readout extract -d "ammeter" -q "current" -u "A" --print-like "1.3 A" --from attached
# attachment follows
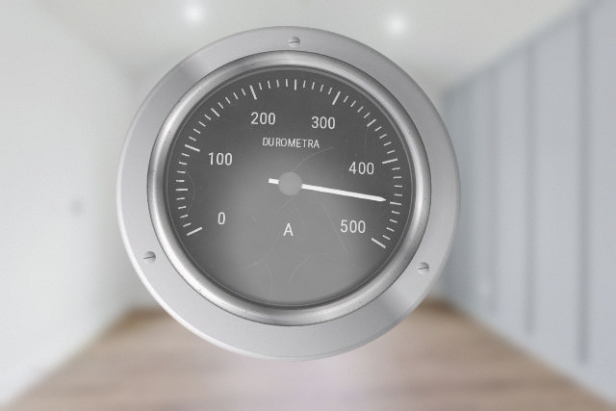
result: 450 A
